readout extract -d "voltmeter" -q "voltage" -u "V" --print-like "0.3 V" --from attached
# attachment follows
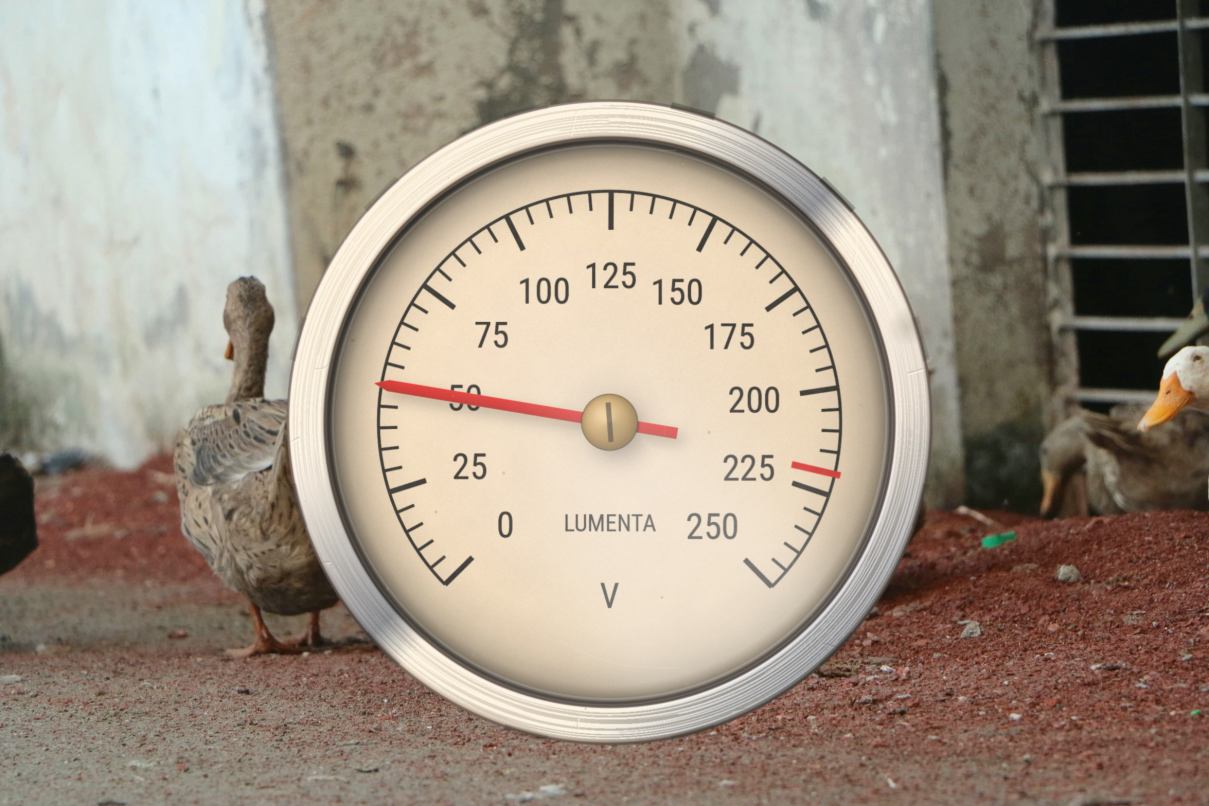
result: 50 V
